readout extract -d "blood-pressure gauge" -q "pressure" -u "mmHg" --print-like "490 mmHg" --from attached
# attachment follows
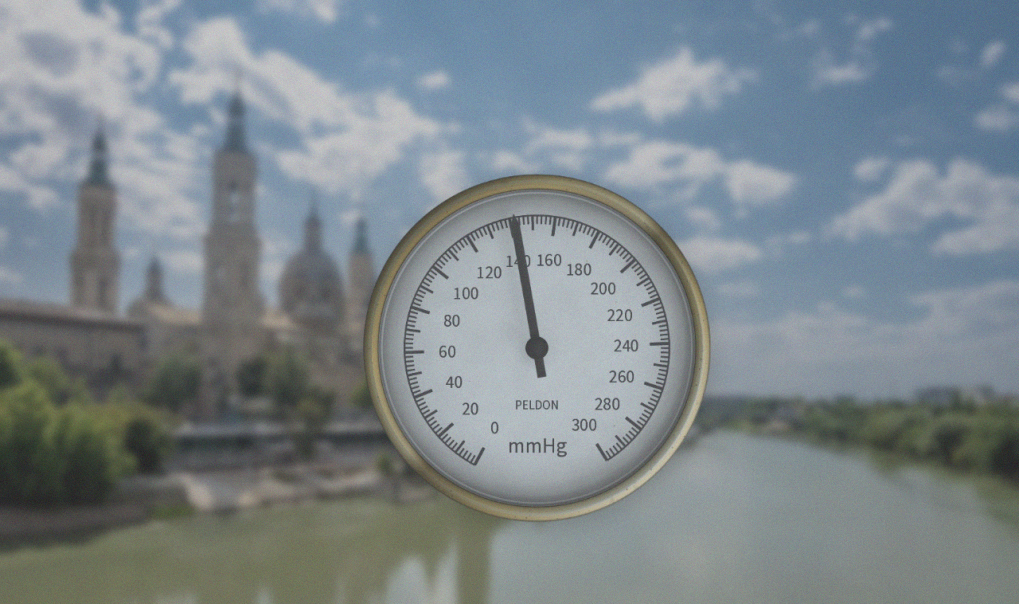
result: 142 mmHg
